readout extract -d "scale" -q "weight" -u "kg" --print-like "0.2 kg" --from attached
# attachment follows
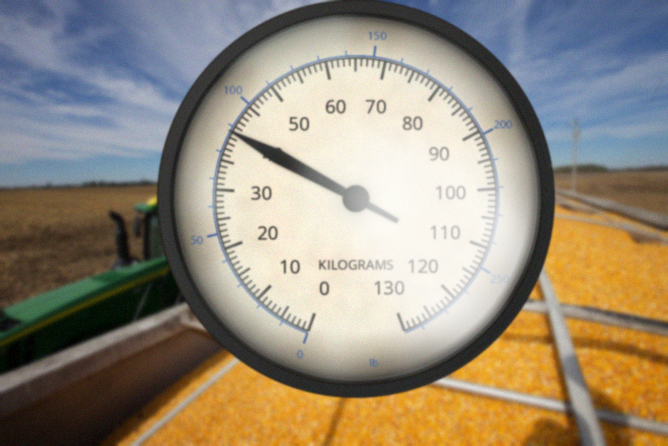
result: 40 kg
